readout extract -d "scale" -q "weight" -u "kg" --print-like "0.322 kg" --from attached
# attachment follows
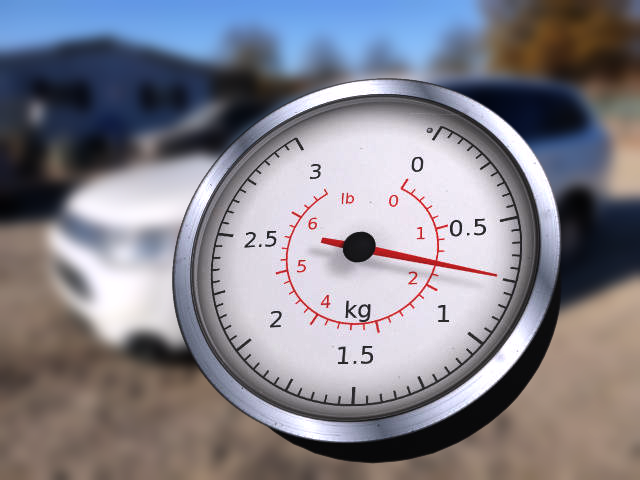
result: 0.75 kg
